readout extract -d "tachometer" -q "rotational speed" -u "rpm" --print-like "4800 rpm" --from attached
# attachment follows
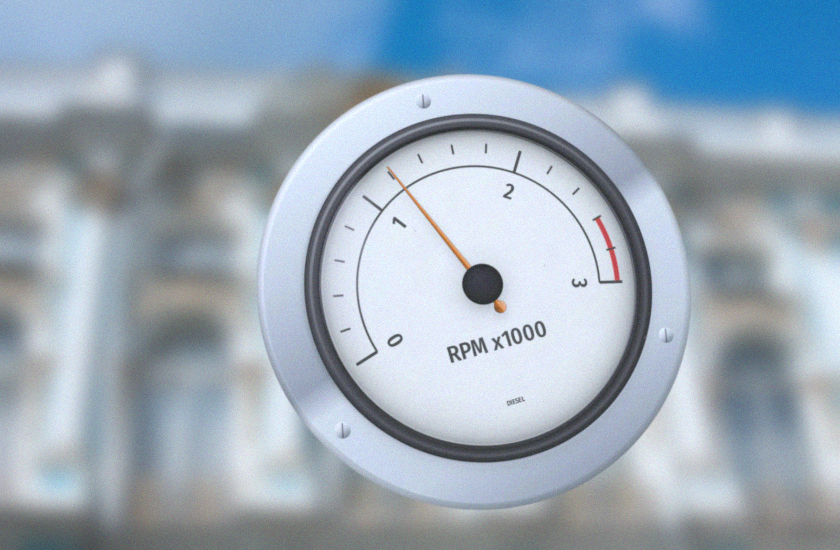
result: 1200 rpm
